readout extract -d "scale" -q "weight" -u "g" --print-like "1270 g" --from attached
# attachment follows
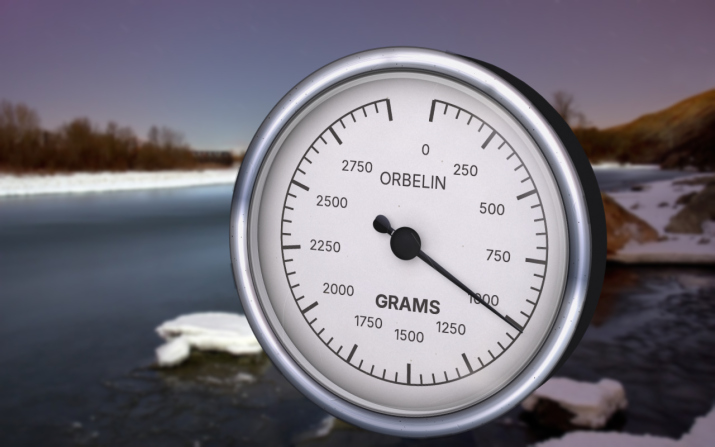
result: 1000 g
